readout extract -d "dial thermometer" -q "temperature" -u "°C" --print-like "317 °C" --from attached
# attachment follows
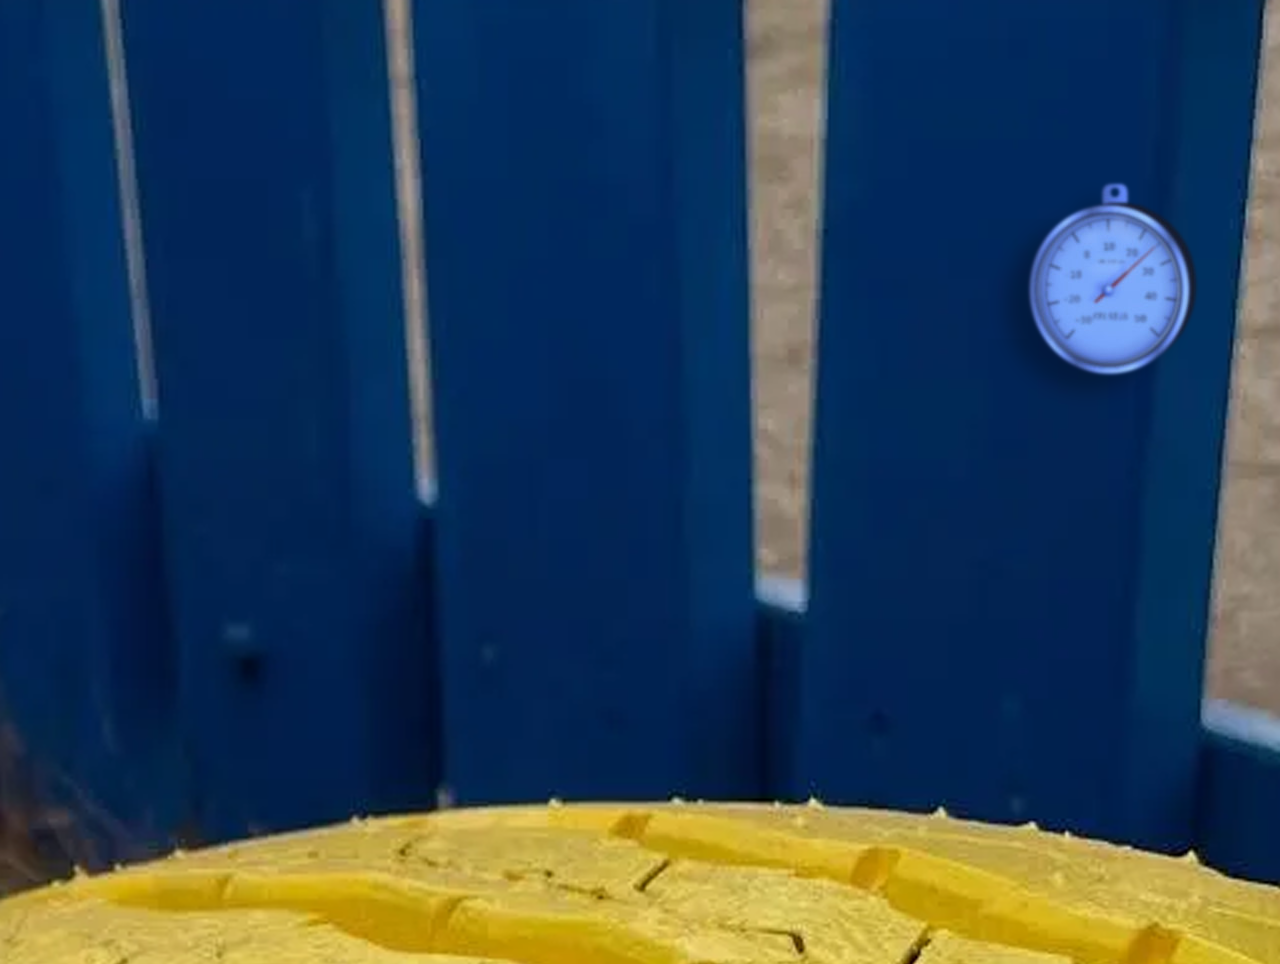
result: 25 °C
